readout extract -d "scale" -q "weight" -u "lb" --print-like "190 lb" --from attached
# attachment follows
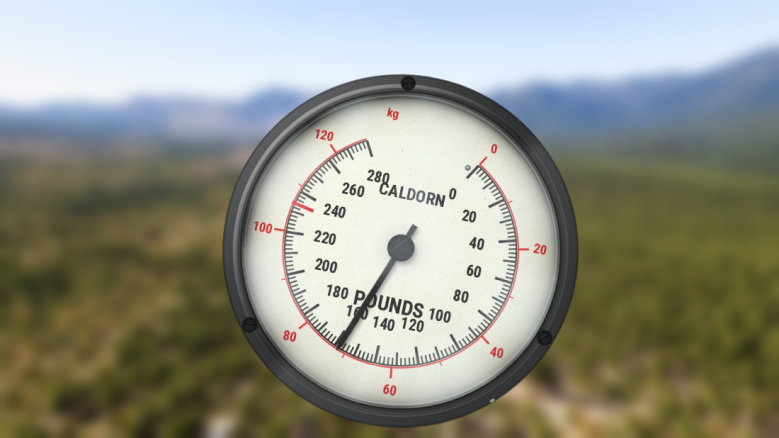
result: 158 lb
